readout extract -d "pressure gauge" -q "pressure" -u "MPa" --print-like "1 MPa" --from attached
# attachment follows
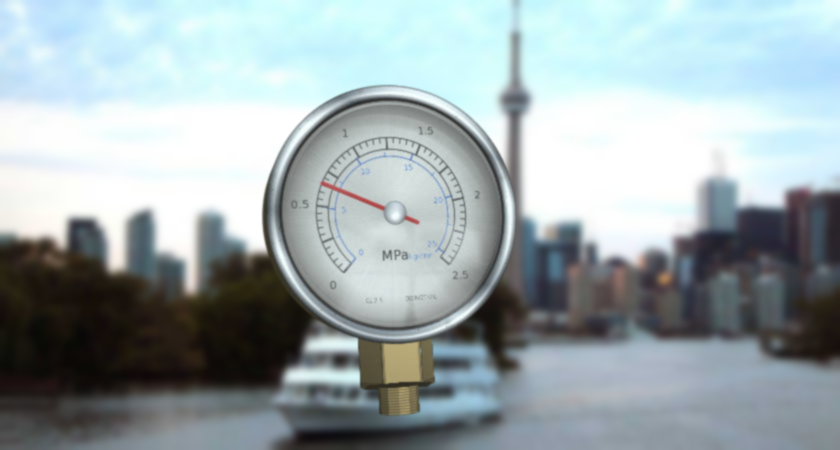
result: 0.65 MPa
